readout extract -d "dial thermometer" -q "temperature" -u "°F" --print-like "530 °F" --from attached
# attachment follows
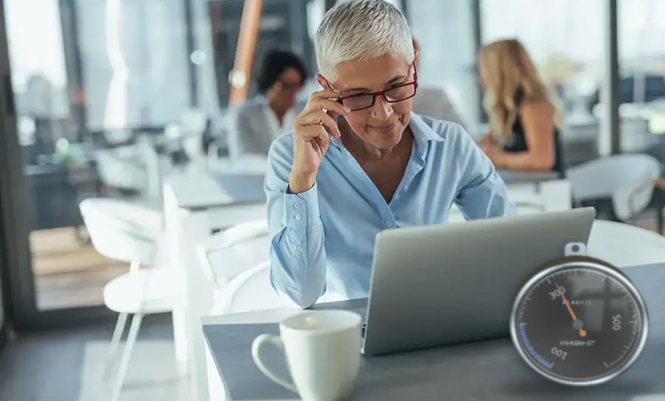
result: 310 °F
